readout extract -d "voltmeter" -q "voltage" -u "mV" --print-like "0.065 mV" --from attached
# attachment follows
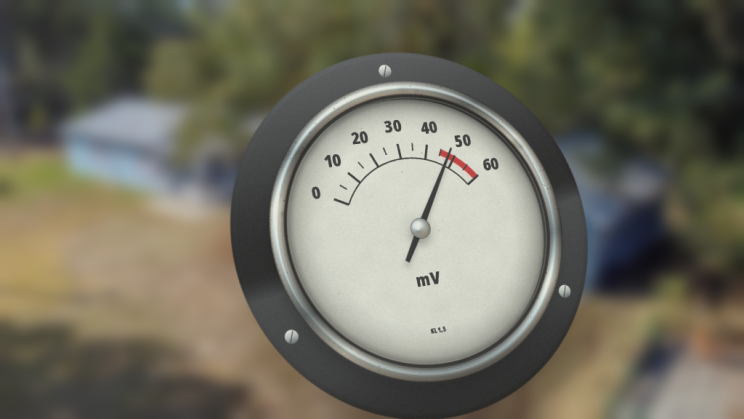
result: 47.5 mV
